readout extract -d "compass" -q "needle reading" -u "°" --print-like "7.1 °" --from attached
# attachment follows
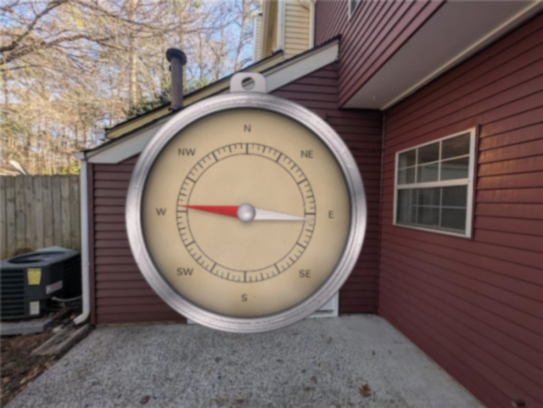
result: 275 °
